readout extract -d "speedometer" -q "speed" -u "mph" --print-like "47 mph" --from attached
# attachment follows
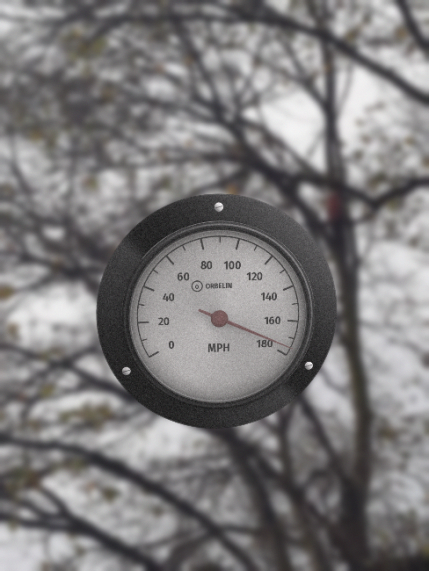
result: 175 mph
